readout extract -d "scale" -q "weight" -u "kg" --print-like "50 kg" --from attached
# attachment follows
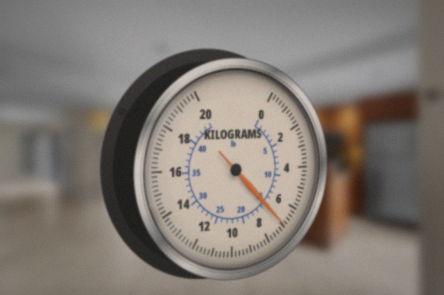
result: 7 kg
